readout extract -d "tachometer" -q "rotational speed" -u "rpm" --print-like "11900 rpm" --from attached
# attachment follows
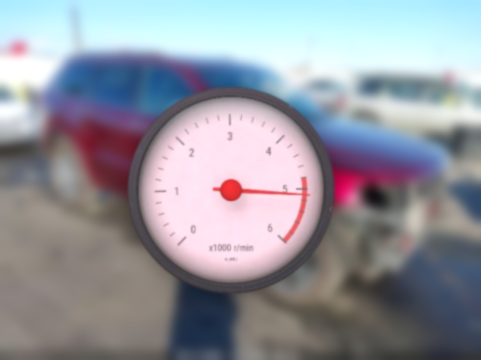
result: 5100 rpm
